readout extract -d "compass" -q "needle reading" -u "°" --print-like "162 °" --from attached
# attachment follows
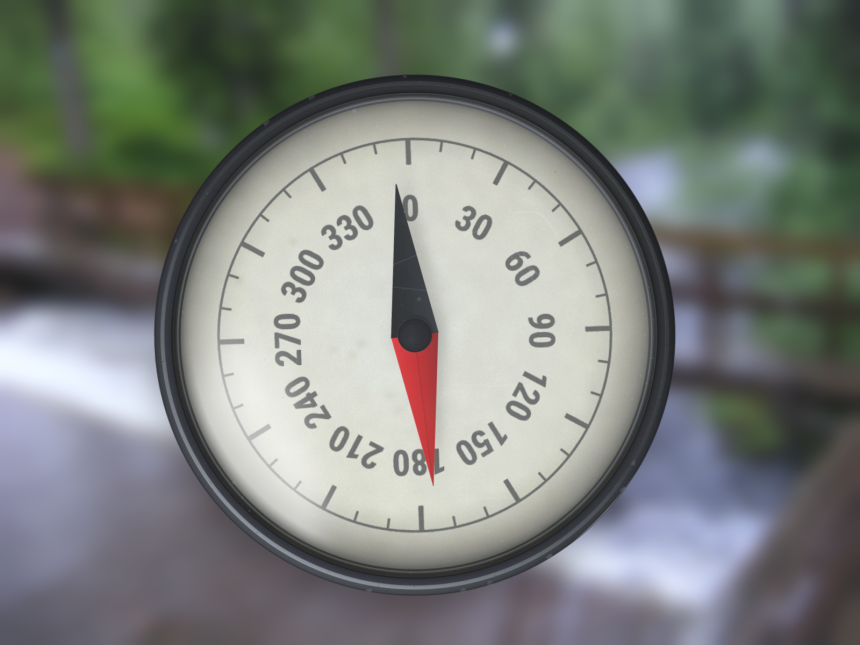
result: 175 °
